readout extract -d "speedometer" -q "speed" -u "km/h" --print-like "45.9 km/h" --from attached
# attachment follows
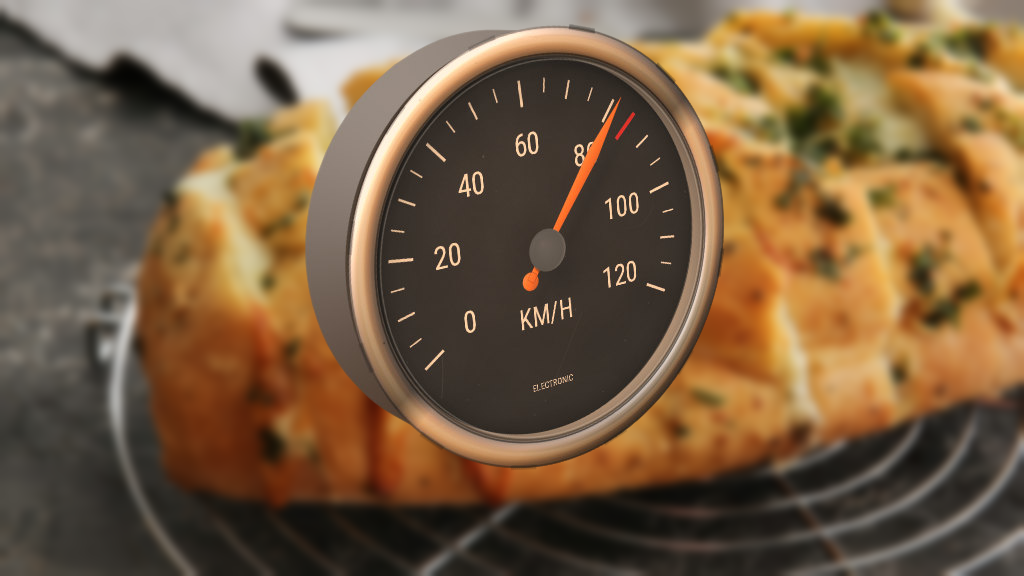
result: 80 km/h
